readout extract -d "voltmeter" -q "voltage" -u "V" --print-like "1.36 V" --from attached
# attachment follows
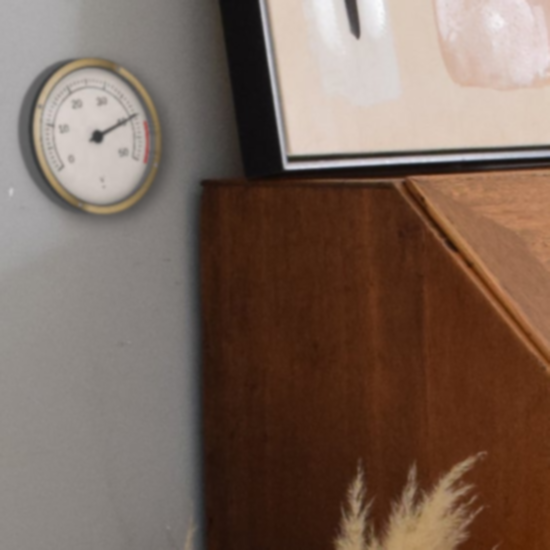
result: 40 V
